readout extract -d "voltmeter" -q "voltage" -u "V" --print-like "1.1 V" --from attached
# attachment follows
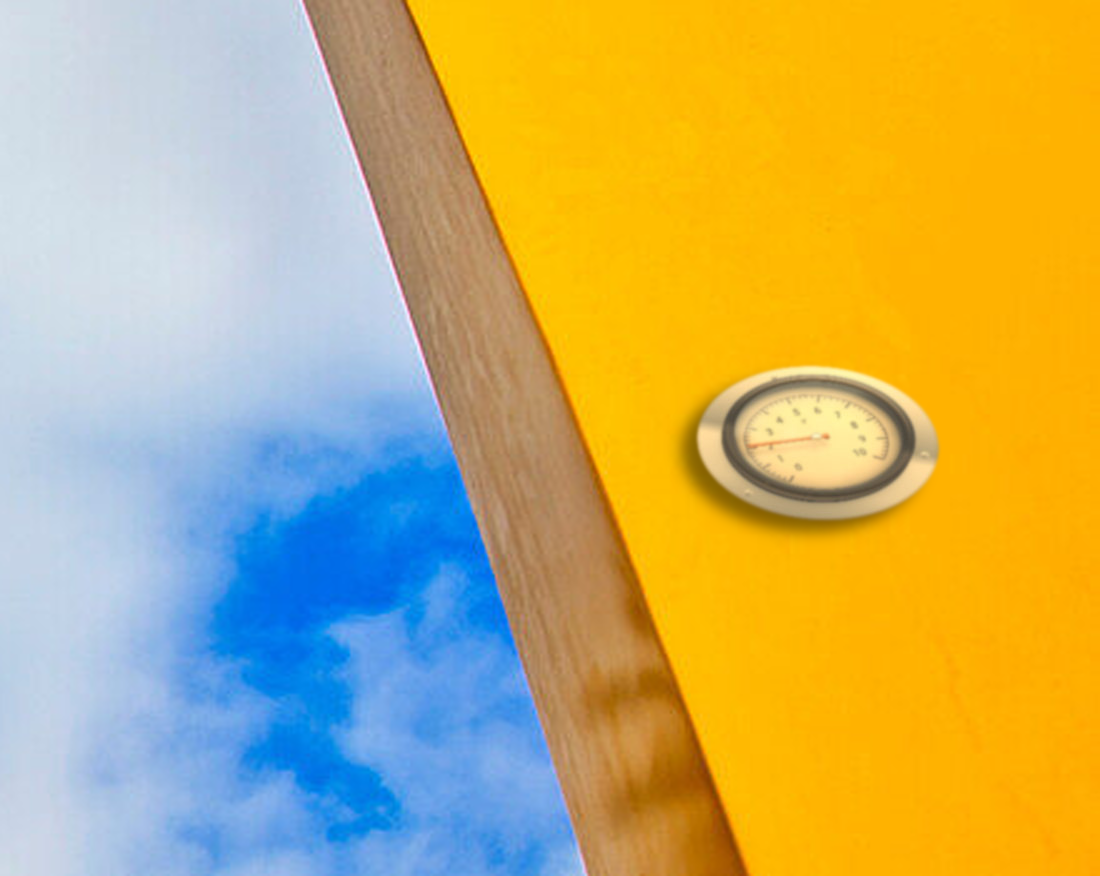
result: 2 V
